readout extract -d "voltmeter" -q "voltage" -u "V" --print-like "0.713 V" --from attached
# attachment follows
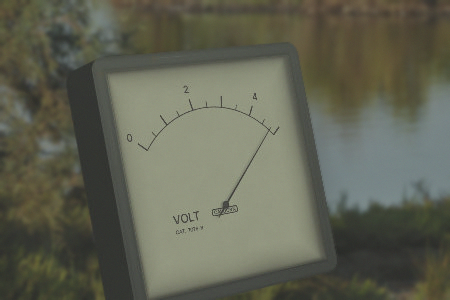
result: 4.75 V
